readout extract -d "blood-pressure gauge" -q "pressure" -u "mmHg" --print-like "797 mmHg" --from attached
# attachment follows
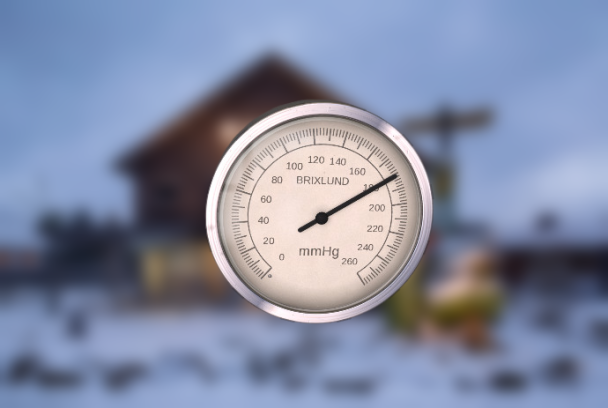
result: 180 mmHg
